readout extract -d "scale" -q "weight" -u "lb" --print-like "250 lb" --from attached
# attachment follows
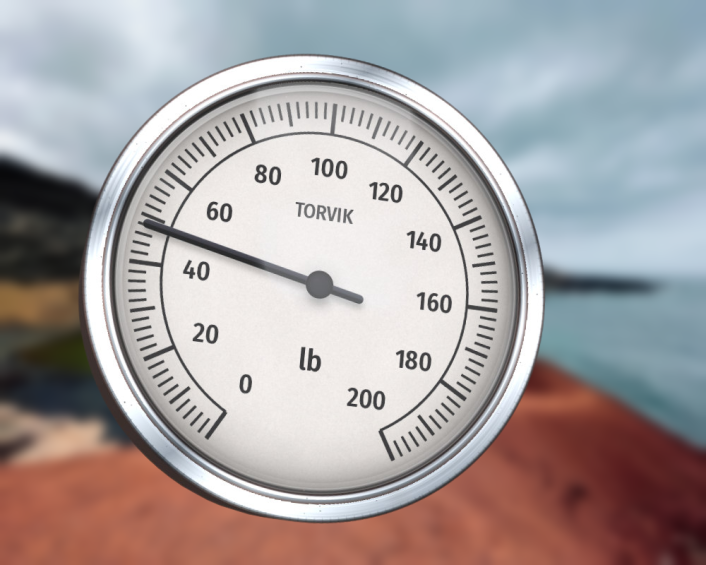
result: 48 lb
